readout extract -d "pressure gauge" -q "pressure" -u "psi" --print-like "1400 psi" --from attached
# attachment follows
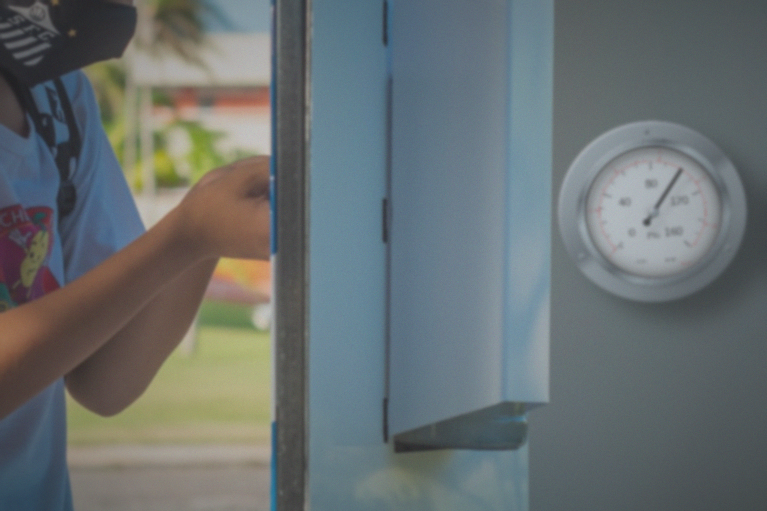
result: 100 psi
